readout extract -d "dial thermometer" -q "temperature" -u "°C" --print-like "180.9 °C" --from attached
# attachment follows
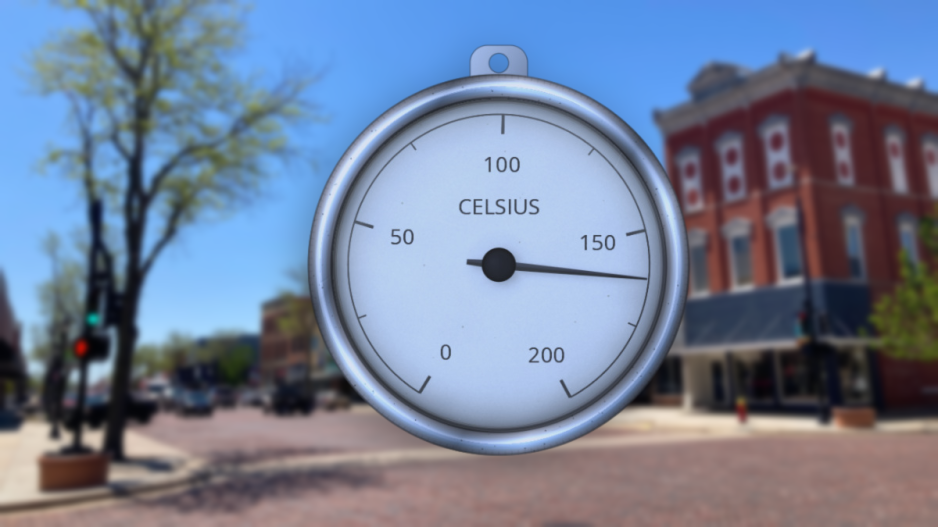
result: 162.5 °C
